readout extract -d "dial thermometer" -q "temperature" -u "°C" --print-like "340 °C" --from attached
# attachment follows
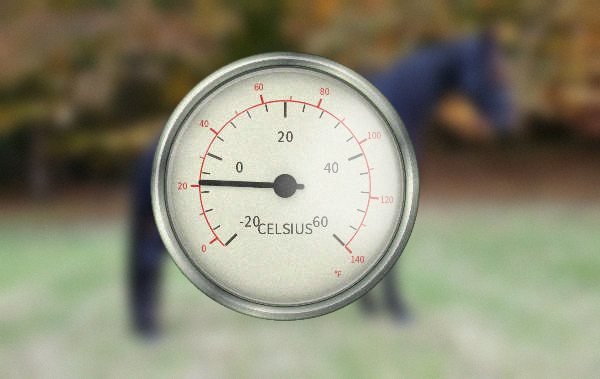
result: -6 °C
